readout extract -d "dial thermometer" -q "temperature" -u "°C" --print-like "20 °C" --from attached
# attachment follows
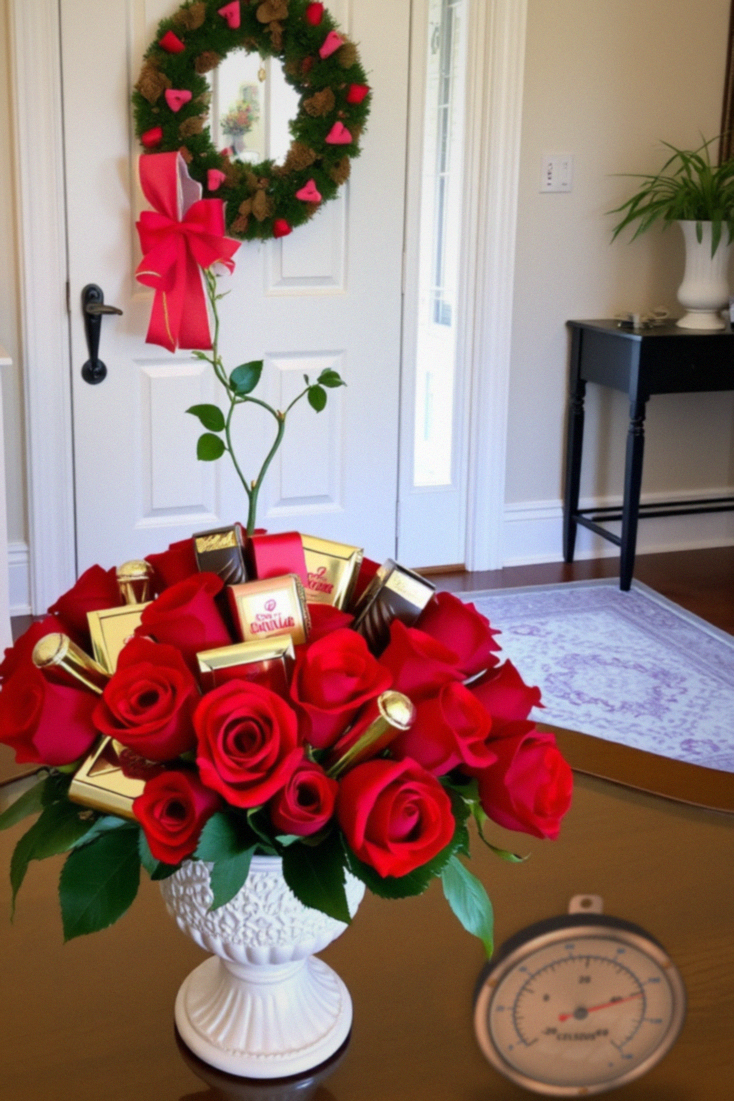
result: 40 °C
